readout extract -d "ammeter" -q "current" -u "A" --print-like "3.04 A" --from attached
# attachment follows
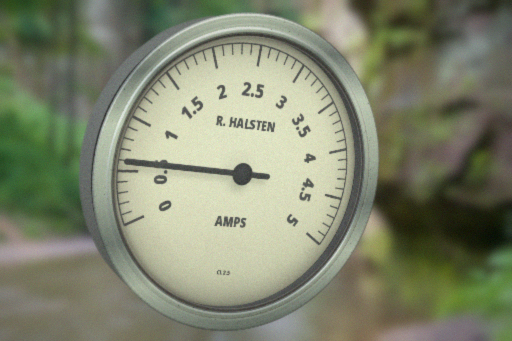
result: 0.6 A
